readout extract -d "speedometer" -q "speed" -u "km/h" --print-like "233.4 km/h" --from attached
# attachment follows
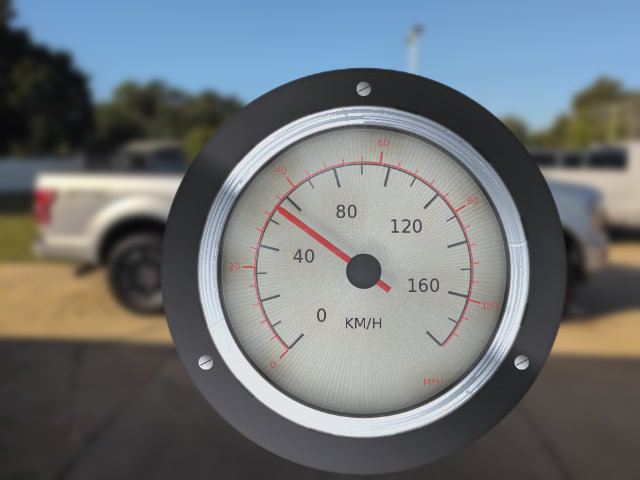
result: 55 km/h
